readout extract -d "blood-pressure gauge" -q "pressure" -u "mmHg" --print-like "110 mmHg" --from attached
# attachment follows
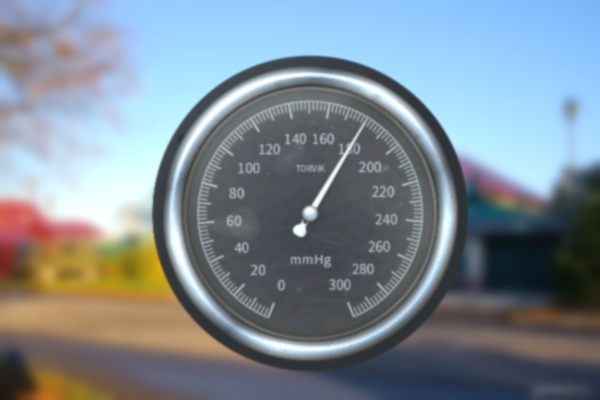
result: 180 mmHg
